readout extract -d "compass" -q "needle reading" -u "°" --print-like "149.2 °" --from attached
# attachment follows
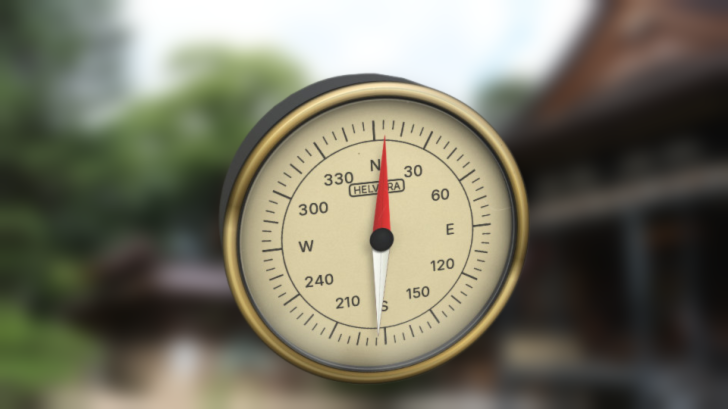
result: 5 °
